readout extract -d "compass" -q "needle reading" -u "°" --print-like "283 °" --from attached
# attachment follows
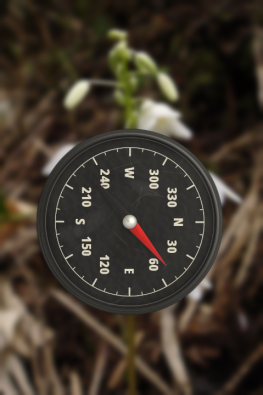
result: 50 °
